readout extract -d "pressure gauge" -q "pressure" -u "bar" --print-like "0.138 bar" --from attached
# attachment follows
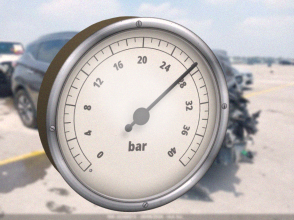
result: 27 bar
